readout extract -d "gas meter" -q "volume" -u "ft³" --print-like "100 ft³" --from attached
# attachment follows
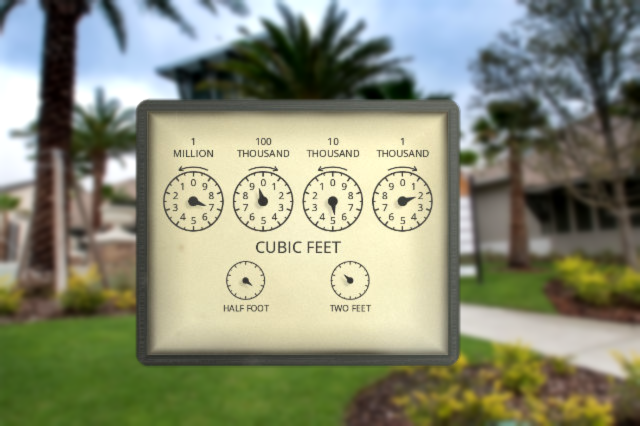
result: 695200 ft³
